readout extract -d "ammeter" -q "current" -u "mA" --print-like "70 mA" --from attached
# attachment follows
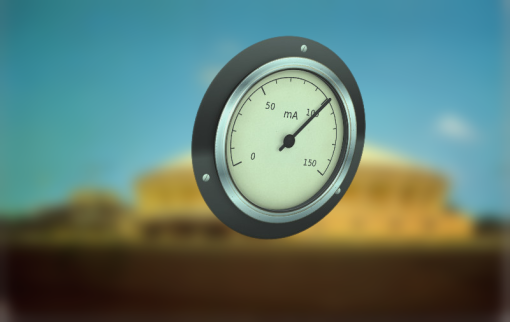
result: 100 mA
